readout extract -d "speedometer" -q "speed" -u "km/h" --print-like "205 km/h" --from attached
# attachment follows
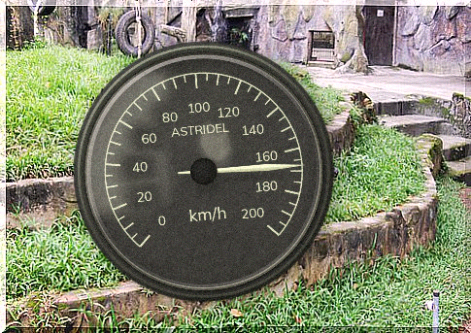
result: 167.5 km/h
